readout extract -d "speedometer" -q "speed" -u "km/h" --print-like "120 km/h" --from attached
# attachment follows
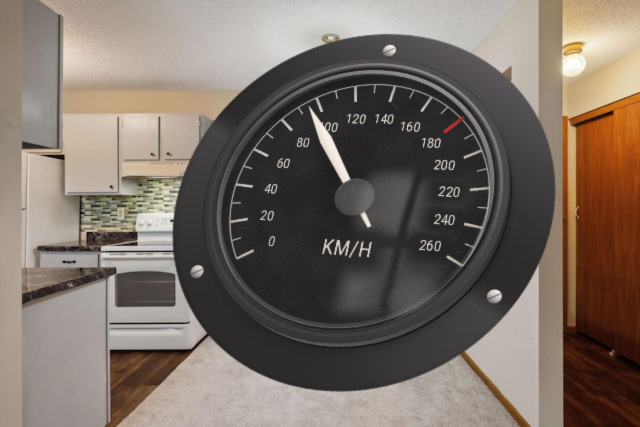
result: 95 km/h
